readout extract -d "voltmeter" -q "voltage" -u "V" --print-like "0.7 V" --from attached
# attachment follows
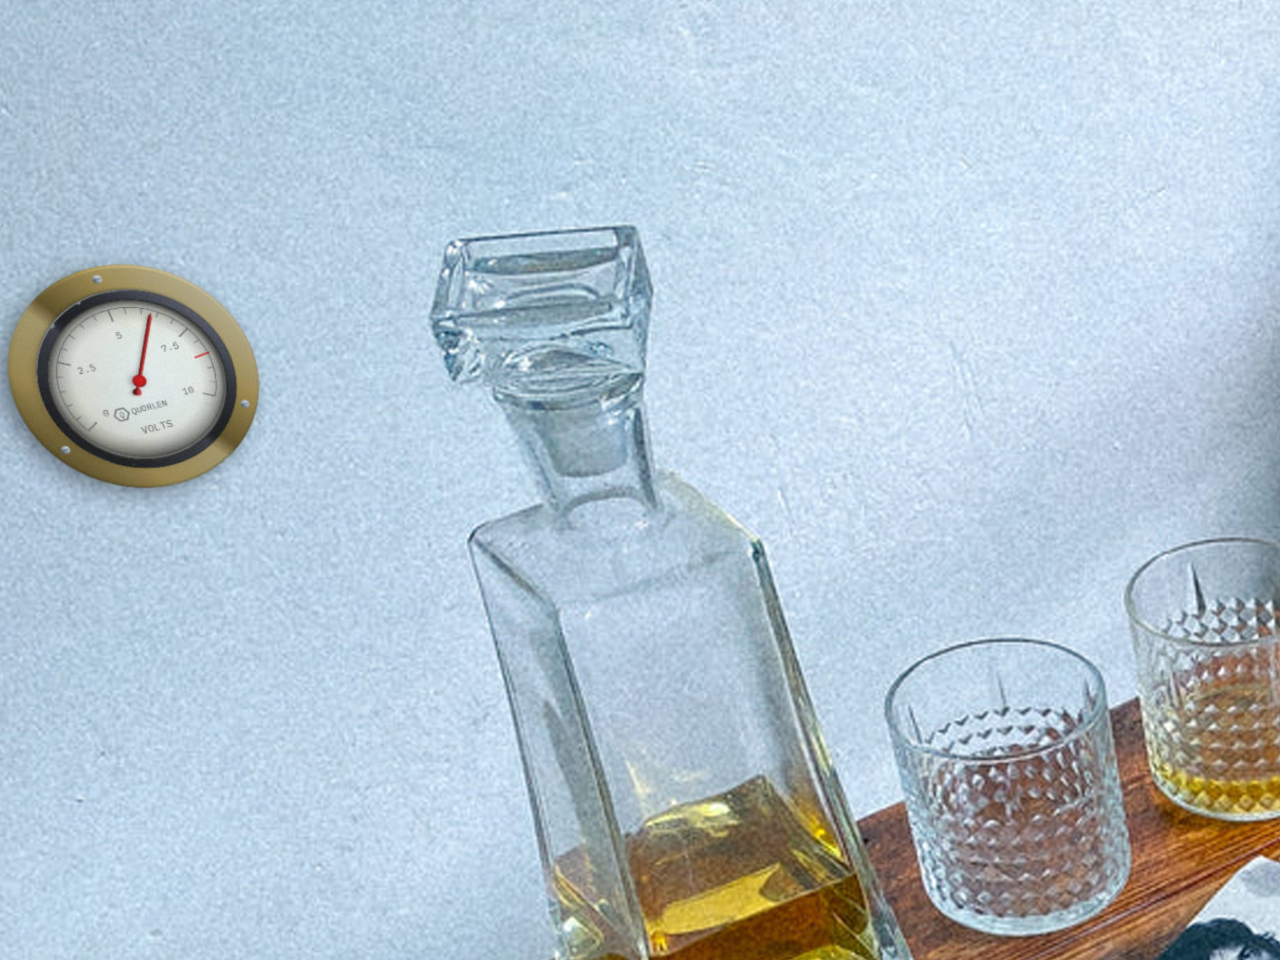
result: 6.25 V
